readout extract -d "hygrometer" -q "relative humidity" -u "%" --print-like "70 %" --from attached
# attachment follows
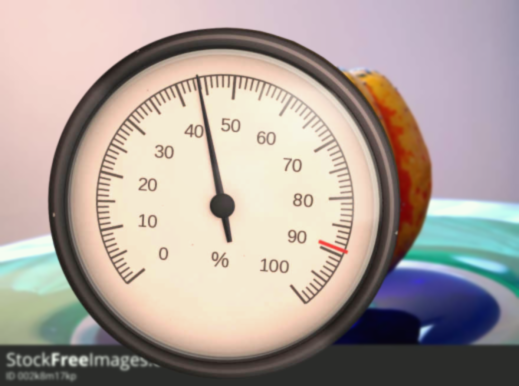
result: 44 %
